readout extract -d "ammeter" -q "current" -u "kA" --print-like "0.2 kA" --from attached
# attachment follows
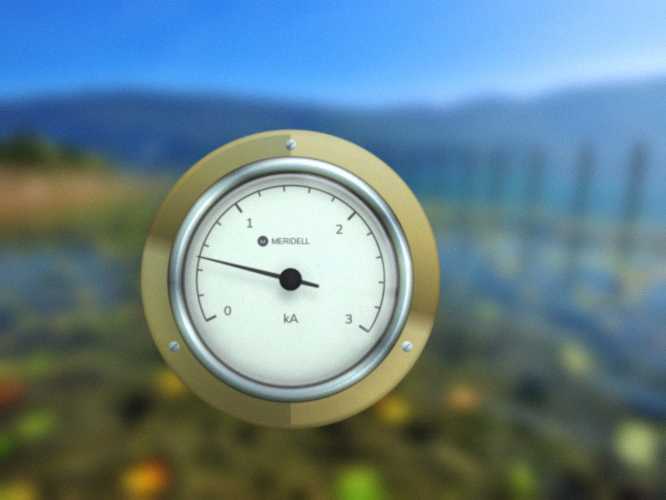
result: 0.5 kA
